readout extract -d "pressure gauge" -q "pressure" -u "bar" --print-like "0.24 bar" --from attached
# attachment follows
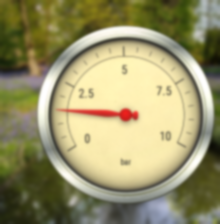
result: 1.5 bar
